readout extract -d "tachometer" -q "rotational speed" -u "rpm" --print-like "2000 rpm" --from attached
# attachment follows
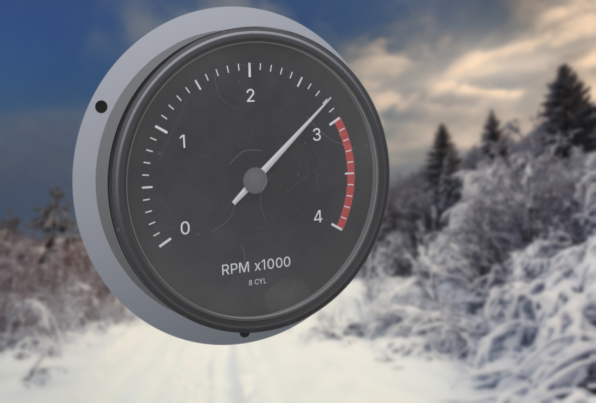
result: 2800 rpm
